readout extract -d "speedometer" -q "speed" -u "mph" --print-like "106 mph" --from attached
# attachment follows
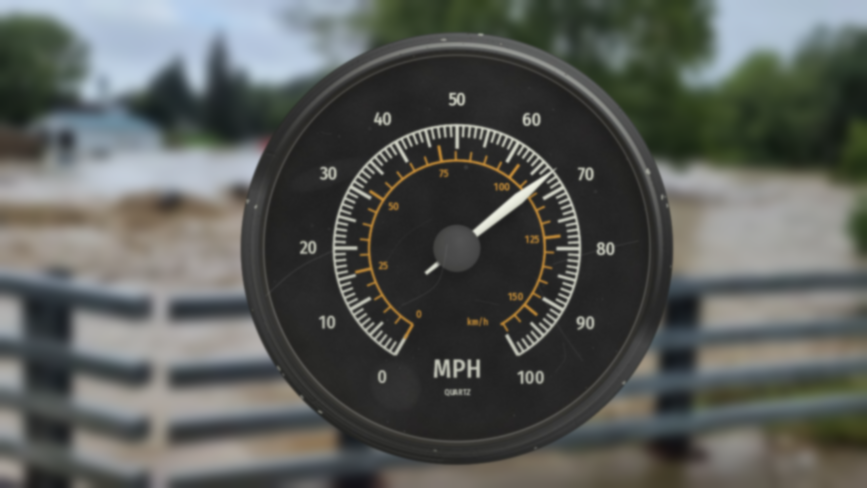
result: 67 mph
